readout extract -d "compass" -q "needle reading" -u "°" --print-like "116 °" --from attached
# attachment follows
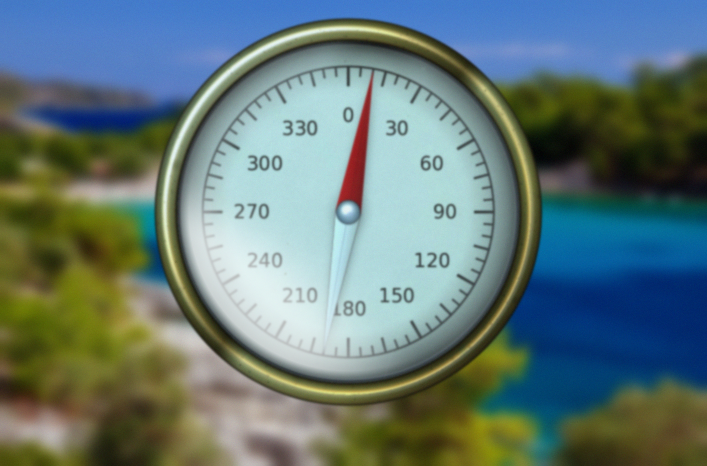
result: 10 °
